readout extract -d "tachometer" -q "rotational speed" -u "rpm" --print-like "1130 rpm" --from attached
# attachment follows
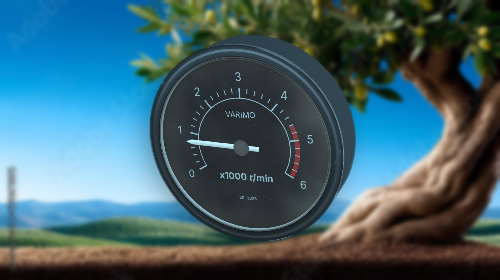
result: 800 rpm
